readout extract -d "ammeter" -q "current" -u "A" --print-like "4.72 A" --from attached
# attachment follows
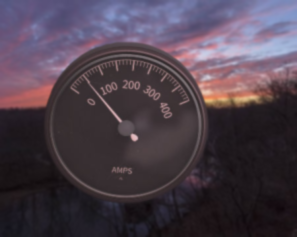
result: 50 A
